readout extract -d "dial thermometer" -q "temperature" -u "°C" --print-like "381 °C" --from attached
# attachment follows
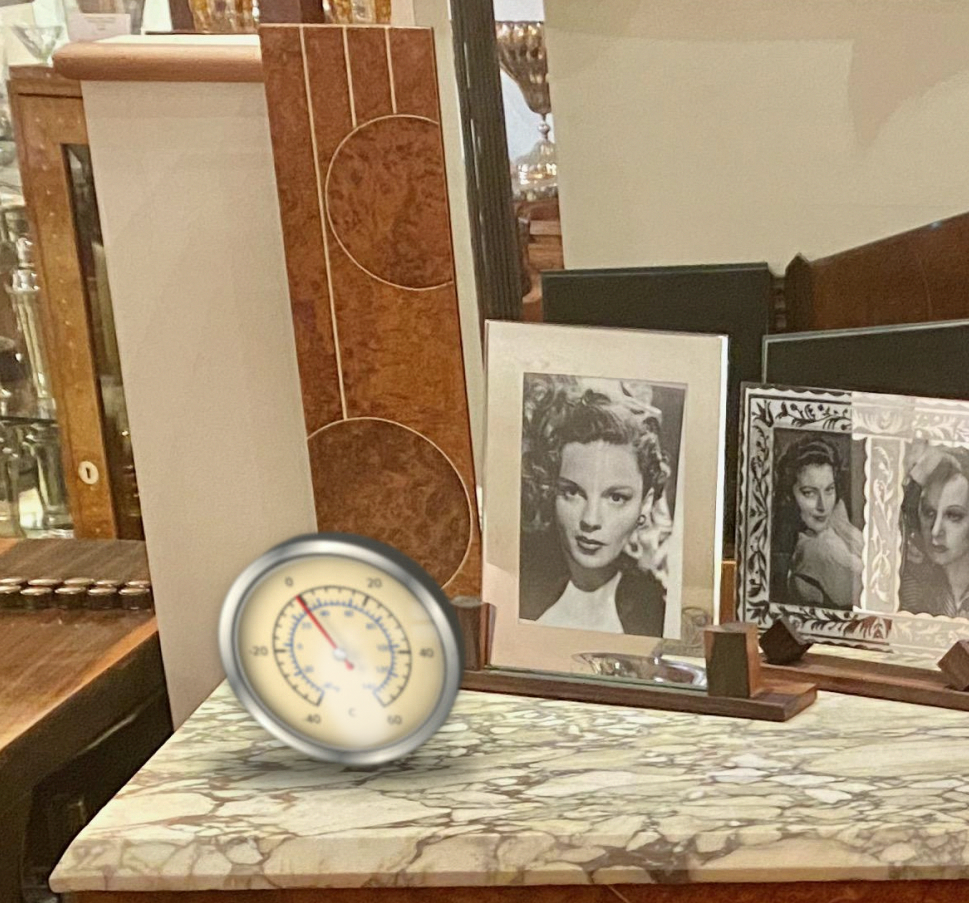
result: 0 °C
